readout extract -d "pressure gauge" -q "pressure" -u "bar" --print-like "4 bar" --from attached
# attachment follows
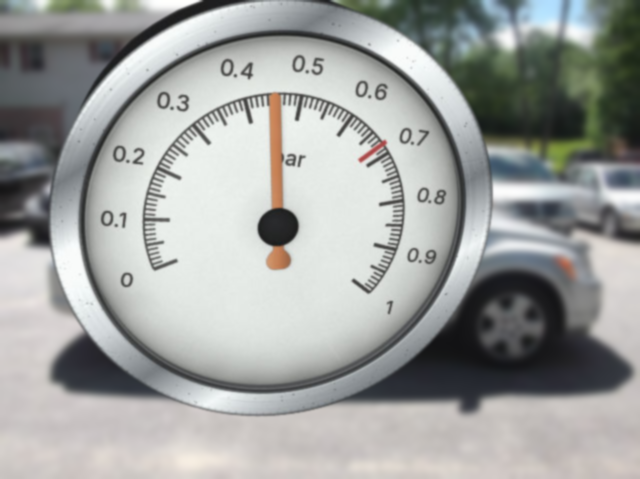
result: 0.45 bar
